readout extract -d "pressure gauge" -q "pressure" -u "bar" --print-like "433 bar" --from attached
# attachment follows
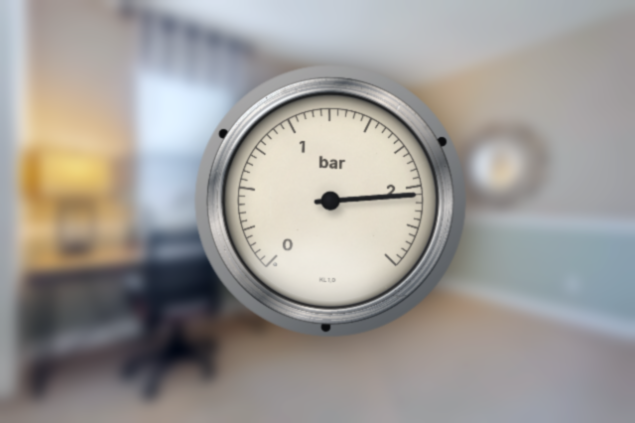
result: 2.05 bar
